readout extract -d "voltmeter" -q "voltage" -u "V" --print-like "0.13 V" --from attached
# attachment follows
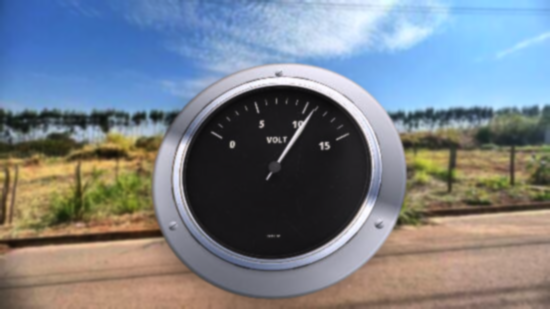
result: 11 V
